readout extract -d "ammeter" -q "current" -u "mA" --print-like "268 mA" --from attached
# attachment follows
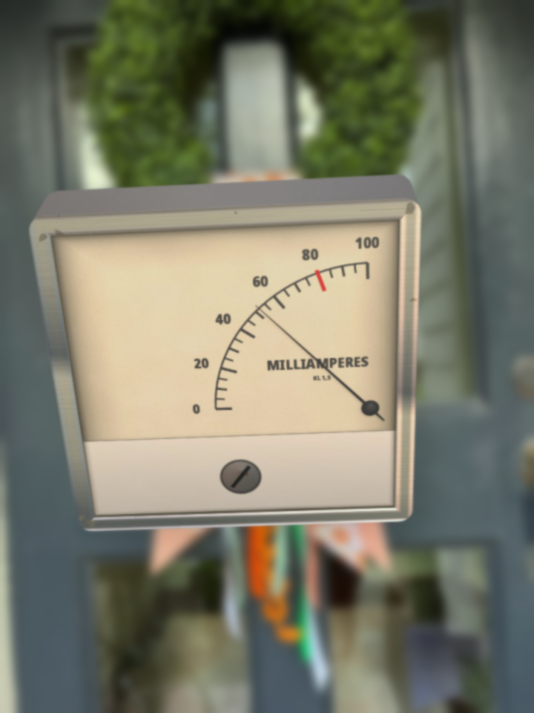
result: 52.5 mA
